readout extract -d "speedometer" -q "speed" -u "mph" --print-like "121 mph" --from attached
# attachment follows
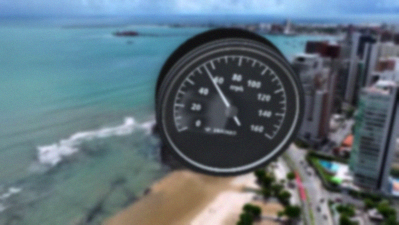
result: 55 mph
